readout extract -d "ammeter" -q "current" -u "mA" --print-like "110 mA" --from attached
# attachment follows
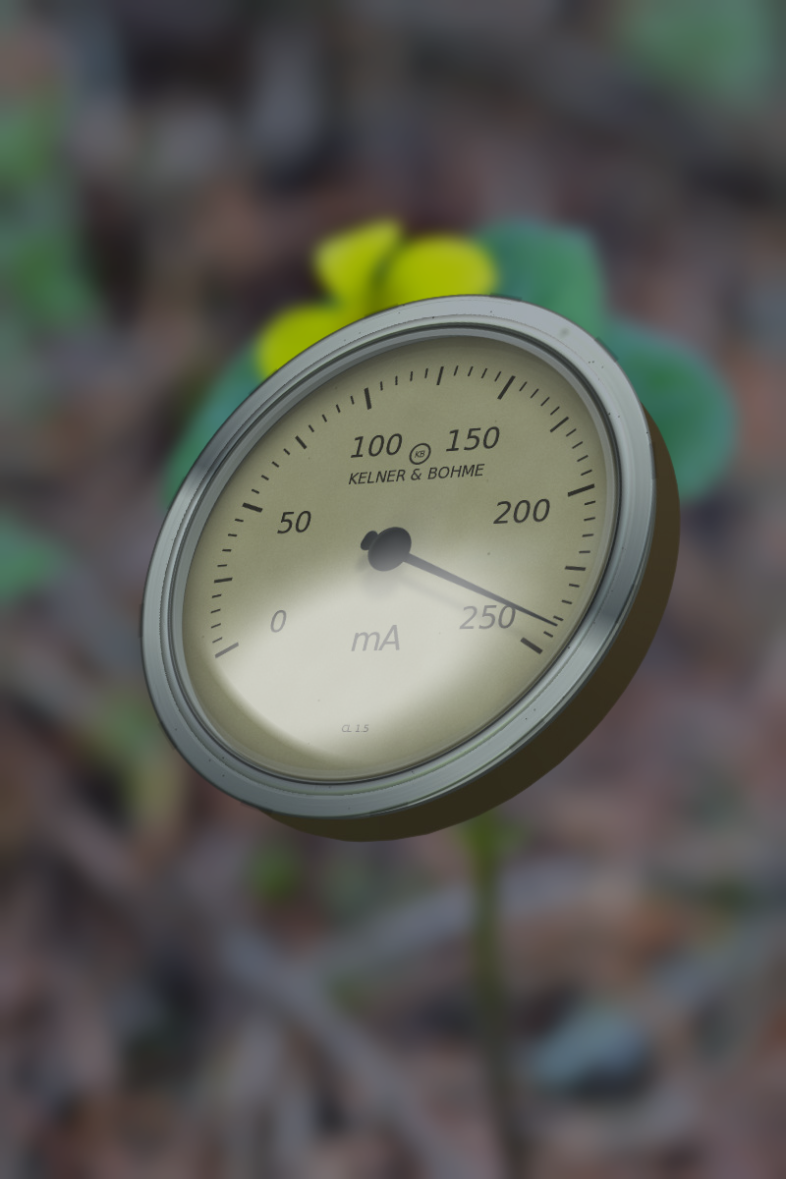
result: 242.5 mA
